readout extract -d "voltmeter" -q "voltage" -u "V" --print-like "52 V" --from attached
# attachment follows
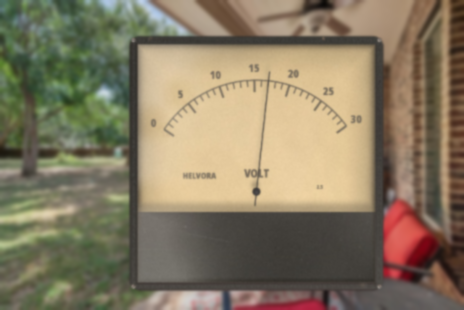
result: 17 V
